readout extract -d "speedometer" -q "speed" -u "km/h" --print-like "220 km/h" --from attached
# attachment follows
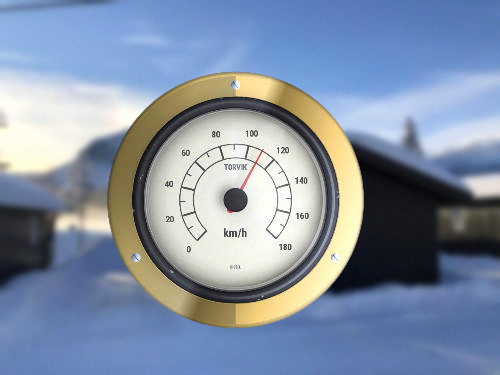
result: 110 km/h
